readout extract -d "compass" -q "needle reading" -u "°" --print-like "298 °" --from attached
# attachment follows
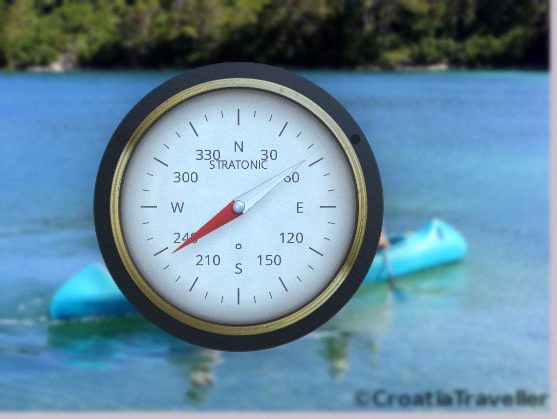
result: 235 °
